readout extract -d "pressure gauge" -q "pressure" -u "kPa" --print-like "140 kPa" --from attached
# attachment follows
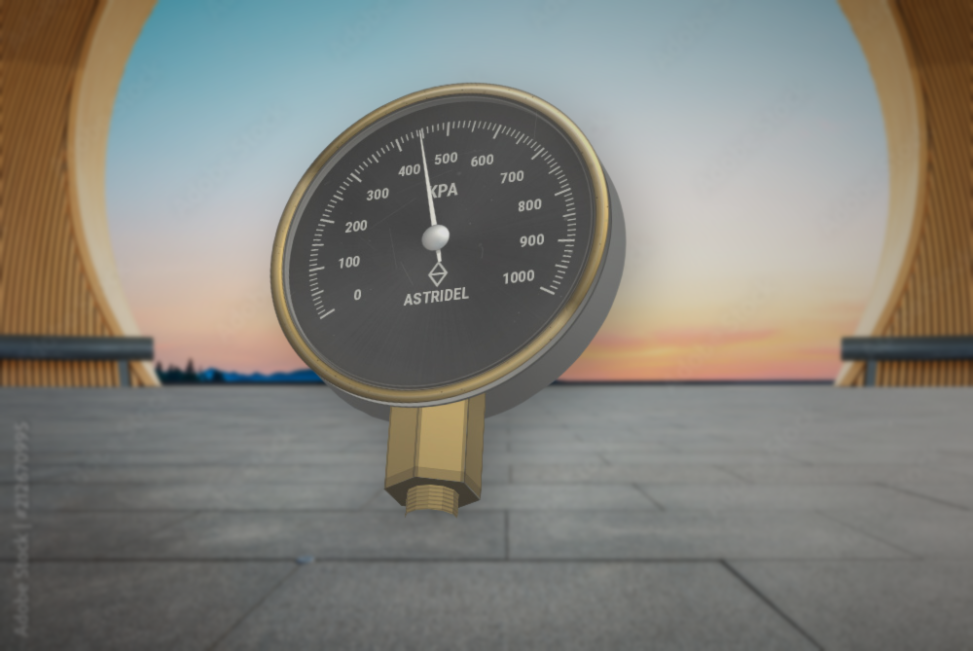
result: 450 kPa
